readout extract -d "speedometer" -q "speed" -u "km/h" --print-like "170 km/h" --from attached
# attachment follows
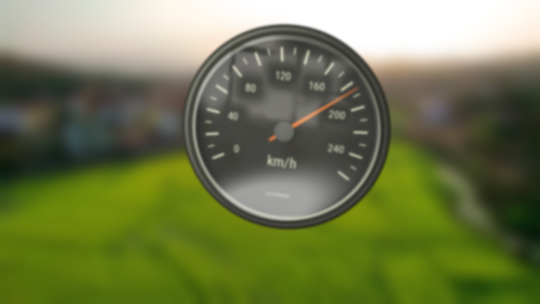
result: 185 km/h
